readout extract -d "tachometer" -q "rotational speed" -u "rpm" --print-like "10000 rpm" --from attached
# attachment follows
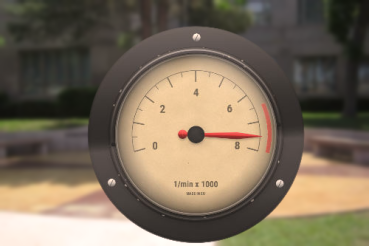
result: 7500 rpm
